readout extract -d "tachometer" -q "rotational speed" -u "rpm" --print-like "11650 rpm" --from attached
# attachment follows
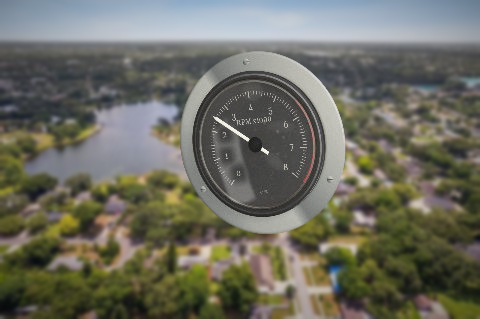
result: 2500 rpm
